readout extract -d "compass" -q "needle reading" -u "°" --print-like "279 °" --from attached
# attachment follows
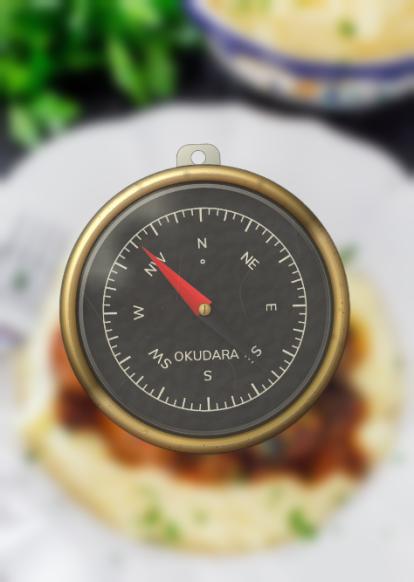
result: 317.5 °
